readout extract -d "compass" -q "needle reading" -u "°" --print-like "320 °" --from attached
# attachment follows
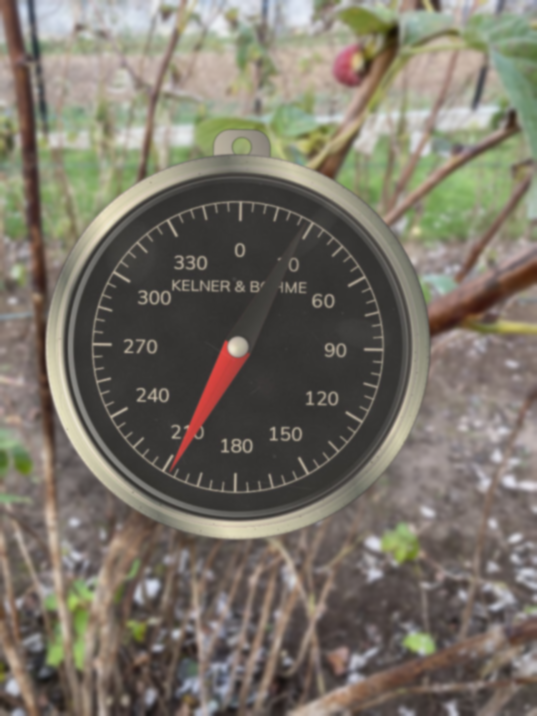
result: 207.5 °
